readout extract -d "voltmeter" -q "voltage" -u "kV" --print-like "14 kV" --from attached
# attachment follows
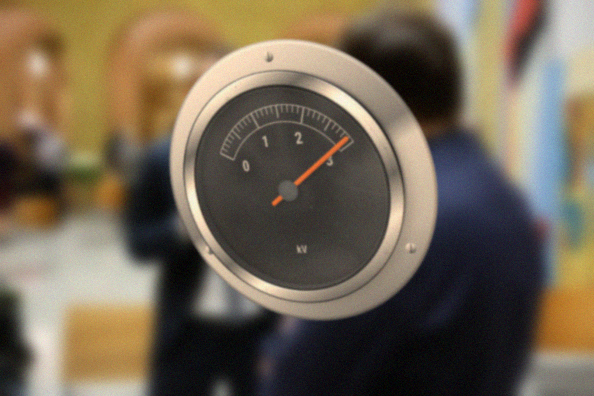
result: 2.9 kV
